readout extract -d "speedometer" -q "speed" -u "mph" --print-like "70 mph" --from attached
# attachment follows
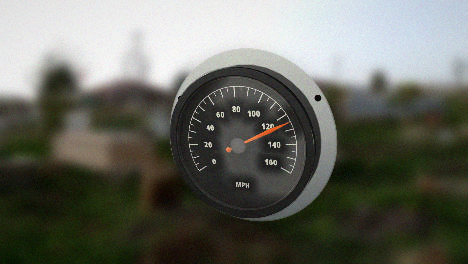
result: 125 mph
